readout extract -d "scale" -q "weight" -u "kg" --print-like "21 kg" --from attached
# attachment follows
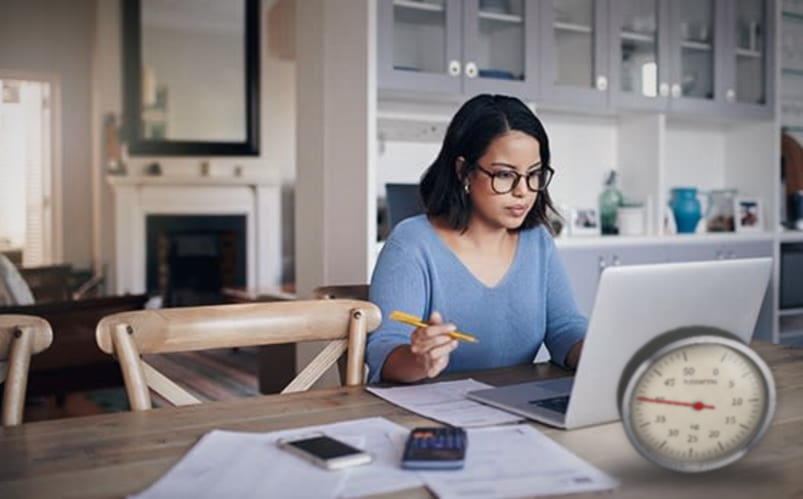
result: 40 kg
